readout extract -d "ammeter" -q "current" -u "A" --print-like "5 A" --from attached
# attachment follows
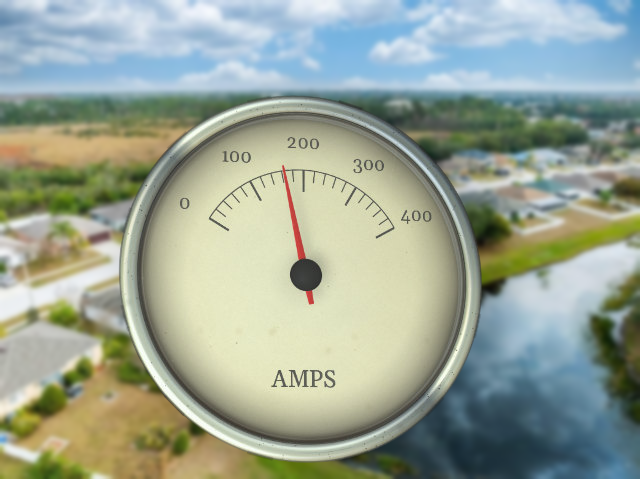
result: 160 A
